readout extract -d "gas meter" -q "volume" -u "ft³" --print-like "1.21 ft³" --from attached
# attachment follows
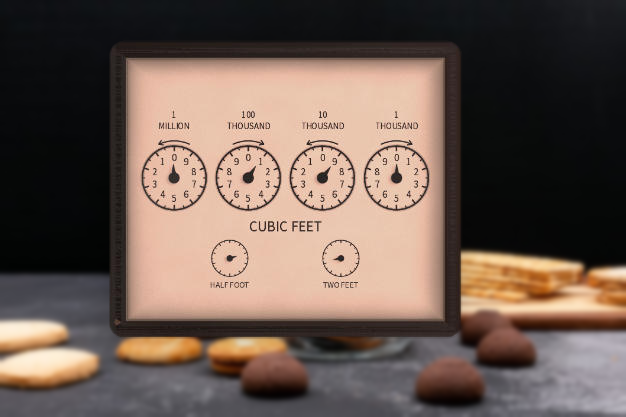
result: 9000 ft³
